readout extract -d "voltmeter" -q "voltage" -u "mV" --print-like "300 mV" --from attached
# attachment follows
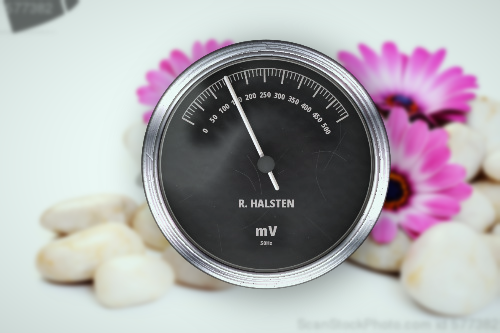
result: 150 mV
